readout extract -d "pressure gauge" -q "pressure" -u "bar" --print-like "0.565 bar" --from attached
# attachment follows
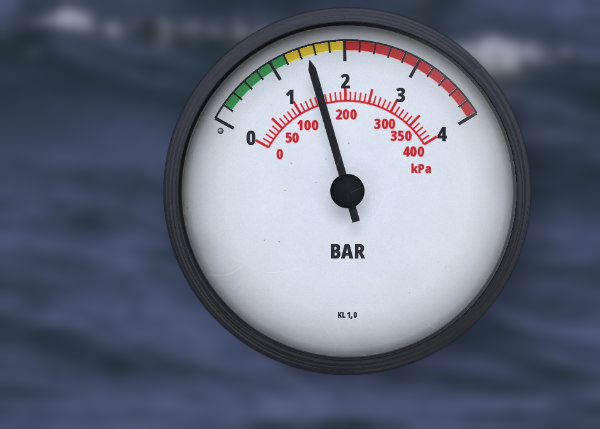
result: 1.5 bar
